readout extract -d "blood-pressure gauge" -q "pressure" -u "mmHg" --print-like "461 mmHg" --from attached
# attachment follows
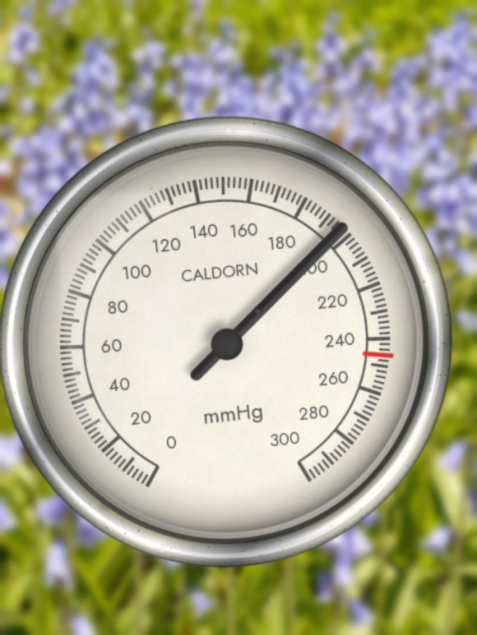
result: 196 mmHg
